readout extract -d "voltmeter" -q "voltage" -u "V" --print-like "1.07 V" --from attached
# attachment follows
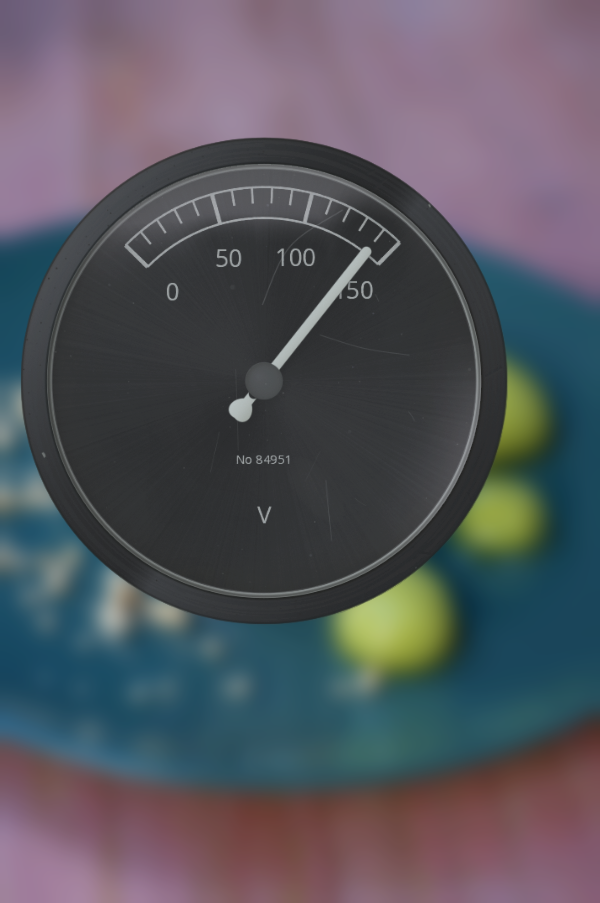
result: 140 V
